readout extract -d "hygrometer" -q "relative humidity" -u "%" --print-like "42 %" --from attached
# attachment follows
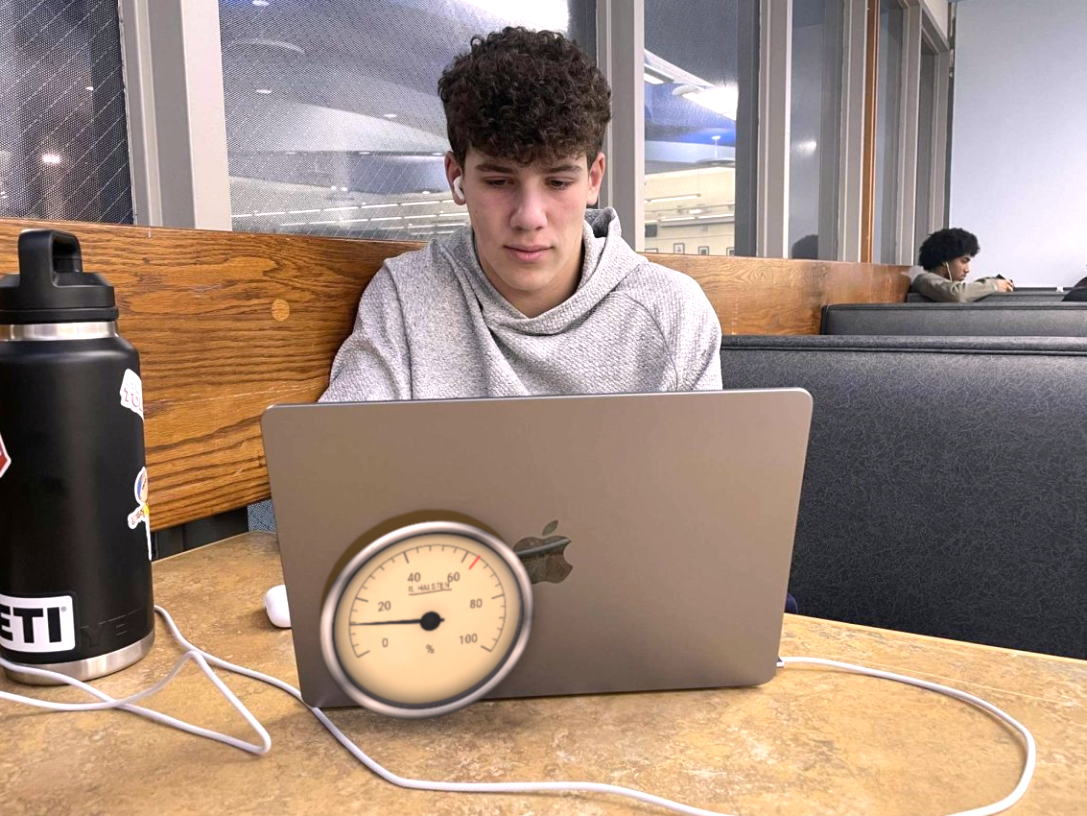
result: 12 %
